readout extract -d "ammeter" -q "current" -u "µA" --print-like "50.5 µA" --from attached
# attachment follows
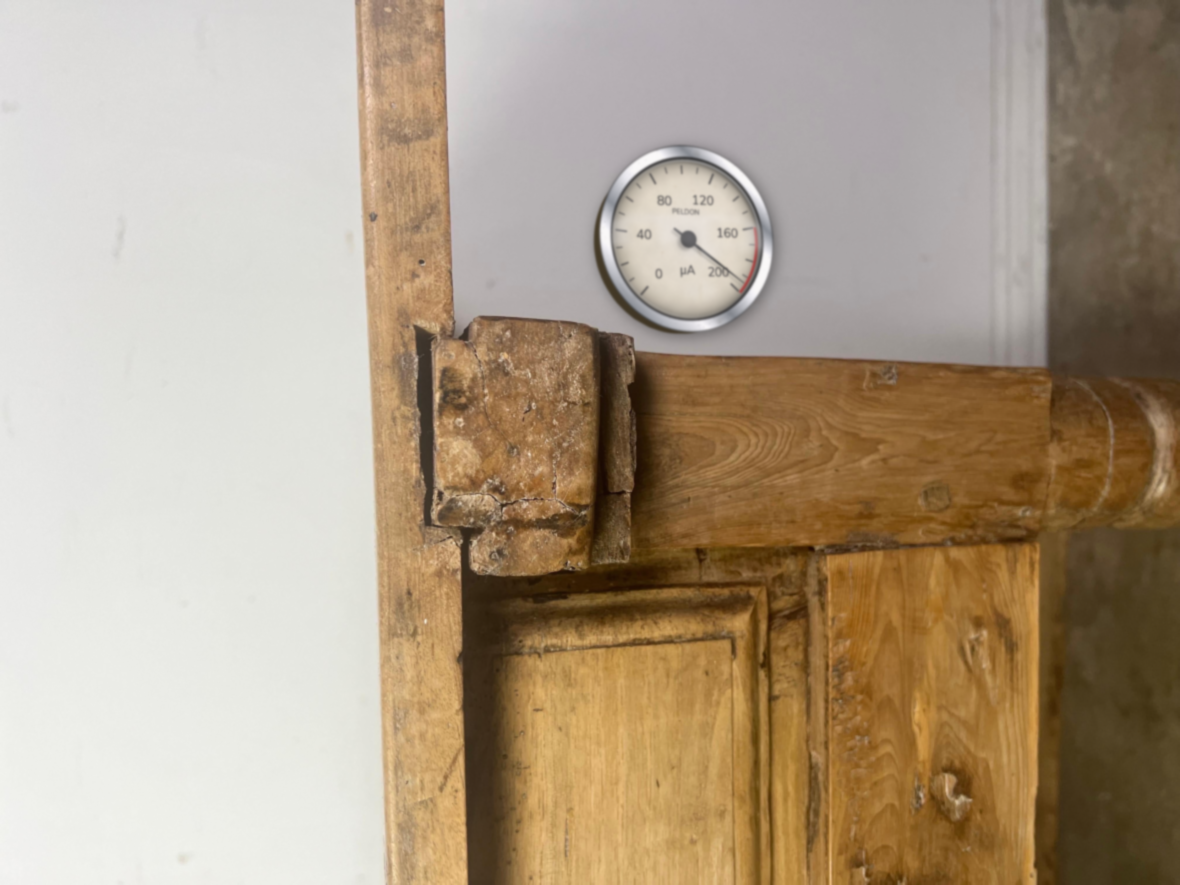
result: 195 µA
